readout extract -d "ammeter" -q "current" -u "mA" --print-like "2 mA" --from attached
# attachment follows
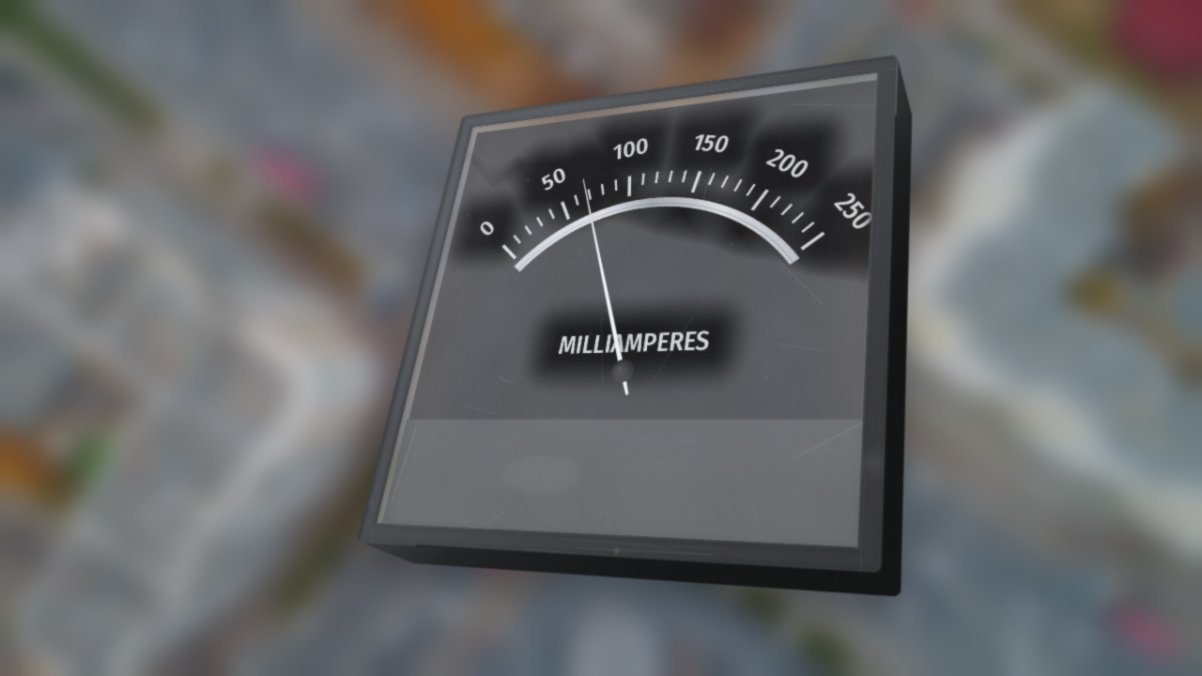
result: 70 mA
